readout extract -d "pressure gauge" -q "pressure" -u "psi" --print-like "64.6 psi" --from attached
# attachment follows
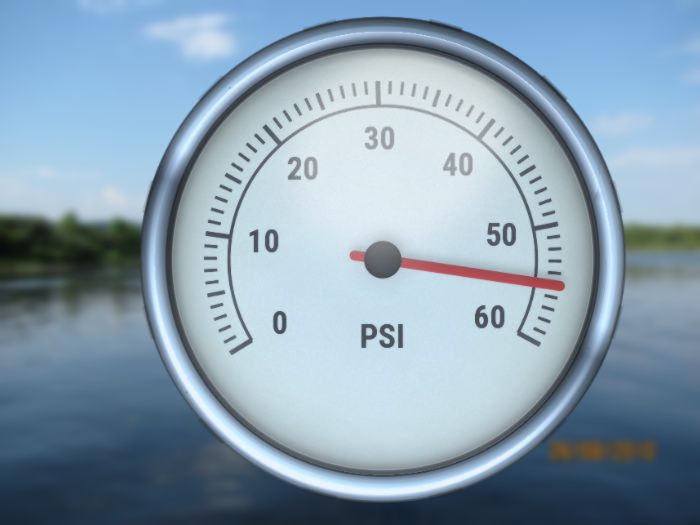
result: 55 psi
